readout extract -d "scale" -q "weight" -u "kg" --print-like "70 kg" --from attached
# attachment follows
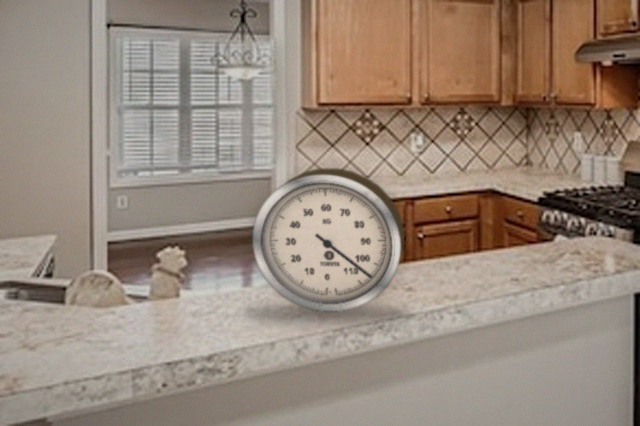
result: 105 kg
